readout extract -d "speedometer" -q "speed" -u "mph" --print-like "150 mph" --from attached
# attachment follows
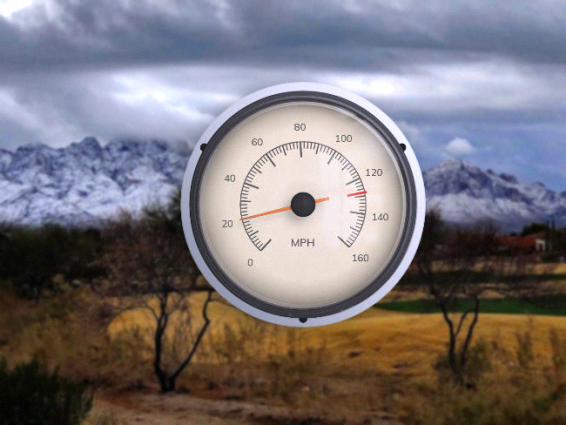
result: 20 mph
